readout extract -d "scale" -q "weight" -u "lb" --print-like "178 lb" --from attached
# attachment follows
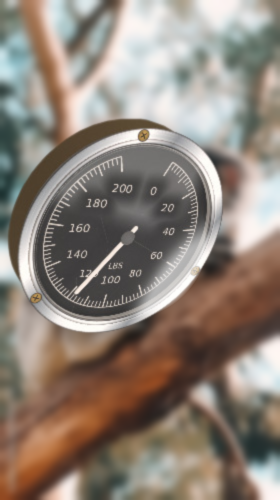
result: 120 lb
